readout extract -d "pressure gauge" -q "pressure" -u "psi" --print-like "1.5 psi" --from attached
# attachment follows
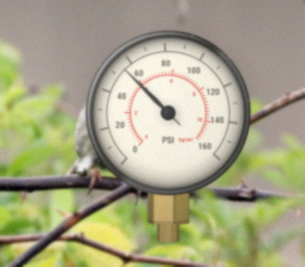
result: 55 psi
